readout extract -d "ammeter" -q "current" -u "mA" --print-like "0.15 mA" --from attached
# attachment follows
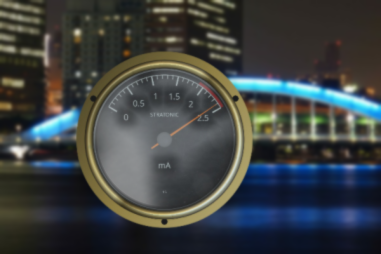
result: 2.4 mA
